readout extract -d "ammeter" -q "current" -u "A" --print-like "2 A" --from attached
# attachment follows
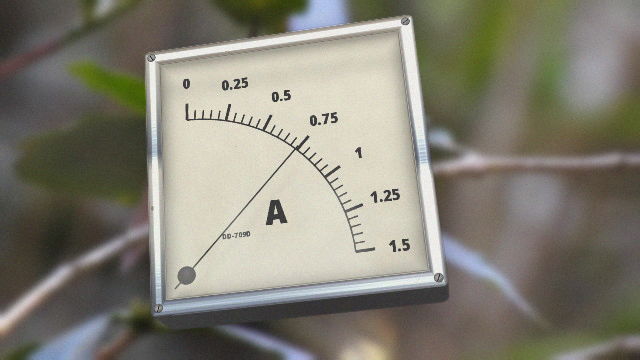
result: 0.75 A
